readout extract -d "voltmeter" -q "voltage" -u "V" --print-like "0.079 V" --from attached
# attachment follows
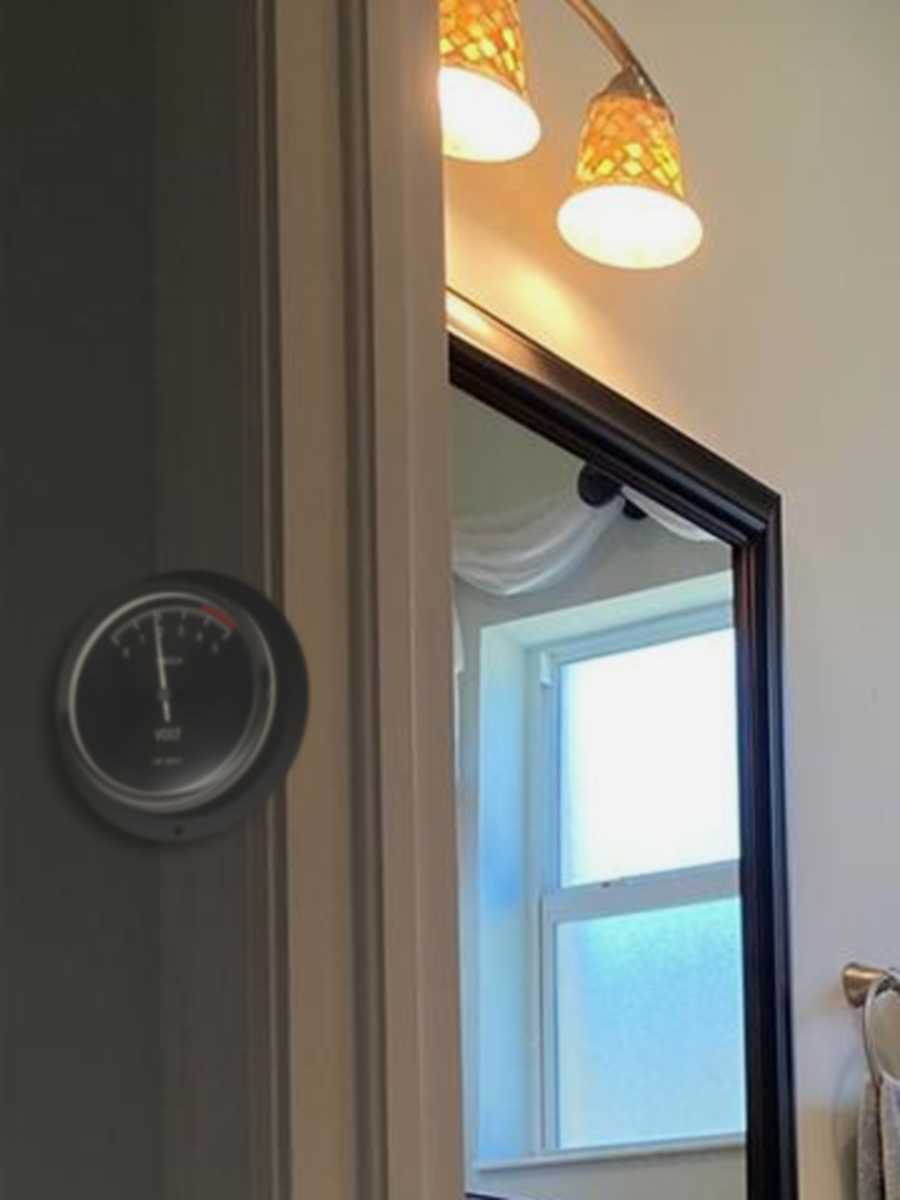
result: 2 V
